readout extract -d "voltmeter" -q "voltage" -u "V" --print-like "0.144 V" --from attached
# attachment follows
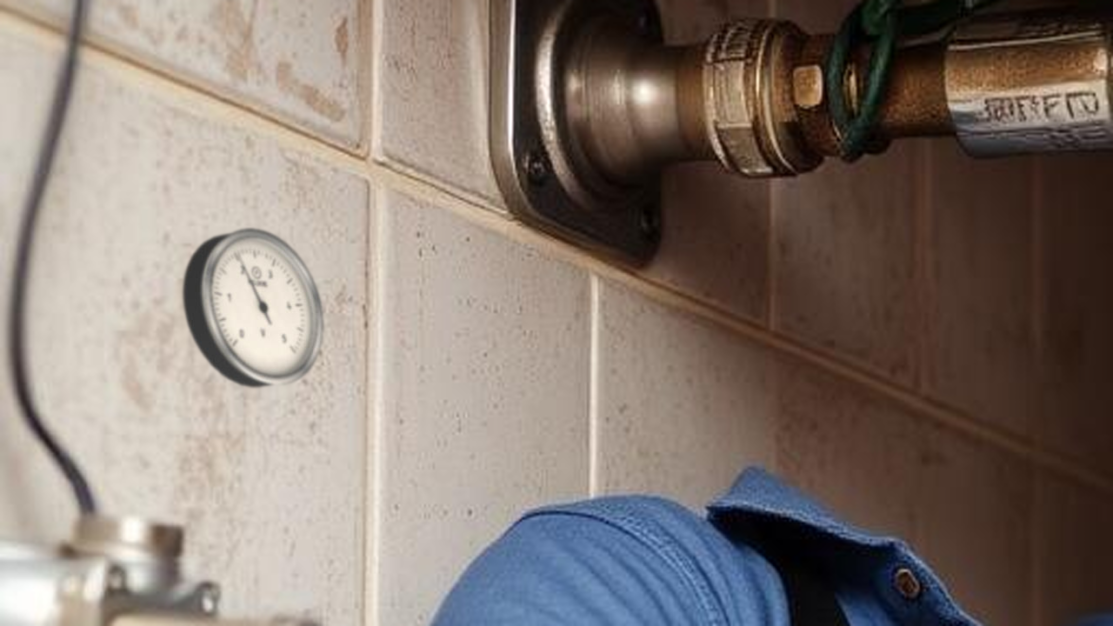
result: 2 V
